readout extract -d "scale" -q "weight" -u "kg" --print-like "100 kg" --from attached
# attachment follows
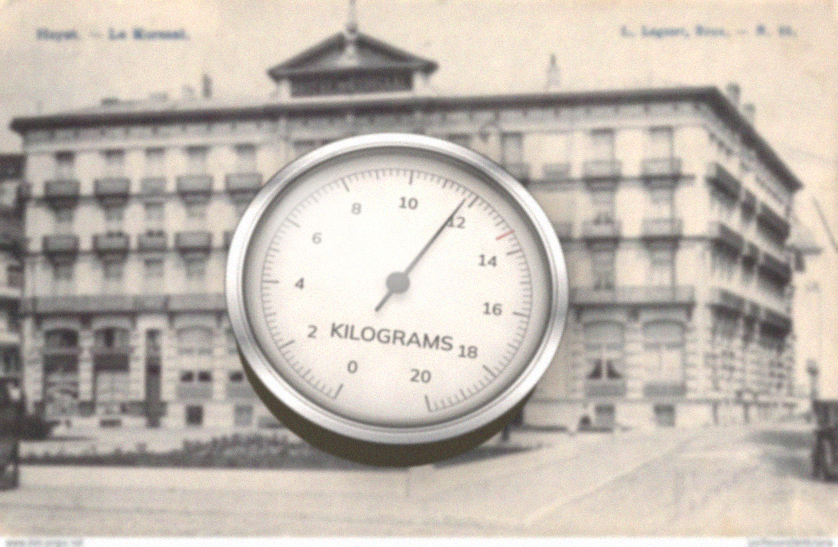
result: 11.8 kg
